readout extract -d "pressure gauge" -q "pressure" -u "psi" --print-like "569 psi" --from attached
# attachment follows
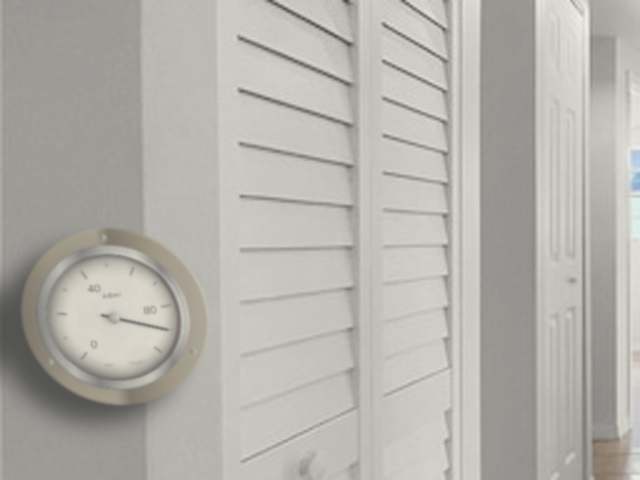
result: 90 psi
